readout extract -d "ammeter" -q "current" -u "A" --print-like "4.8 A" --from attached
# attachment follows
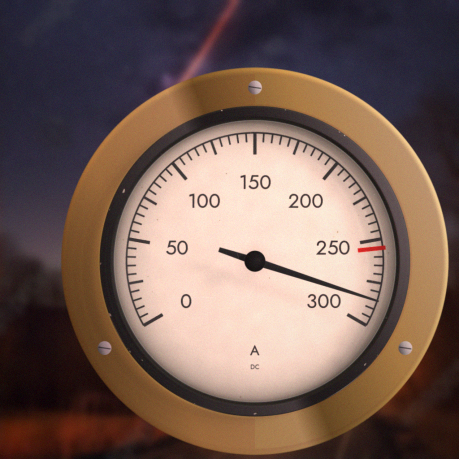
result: 285 A
